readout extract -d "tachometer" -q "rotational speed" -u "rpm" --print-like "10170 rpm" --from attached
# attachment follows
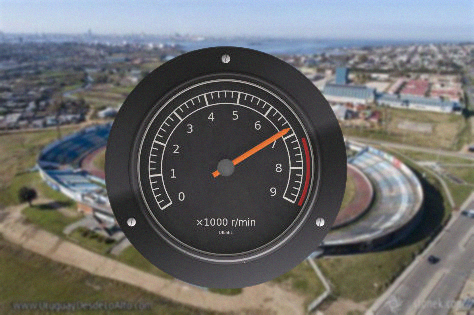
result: 6800 rpm
